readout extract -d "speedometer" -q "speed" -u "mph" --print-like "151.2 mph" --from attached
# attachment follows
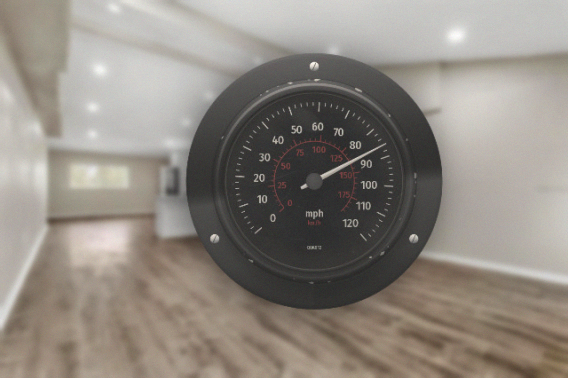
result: 86 mph
